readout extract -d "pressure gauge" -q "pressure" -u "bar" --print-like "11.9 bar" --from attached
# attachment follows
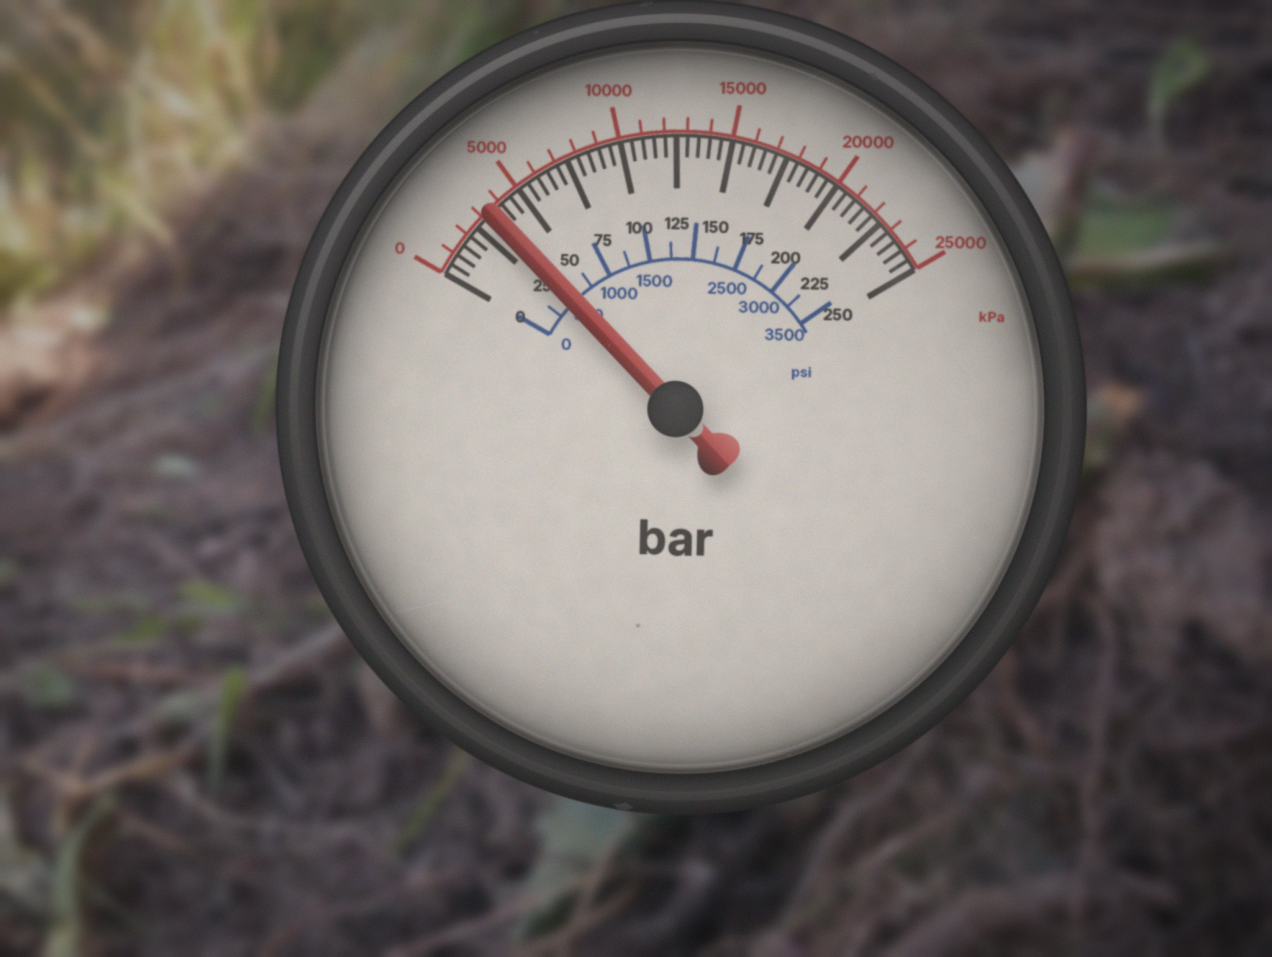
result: 35 bar
